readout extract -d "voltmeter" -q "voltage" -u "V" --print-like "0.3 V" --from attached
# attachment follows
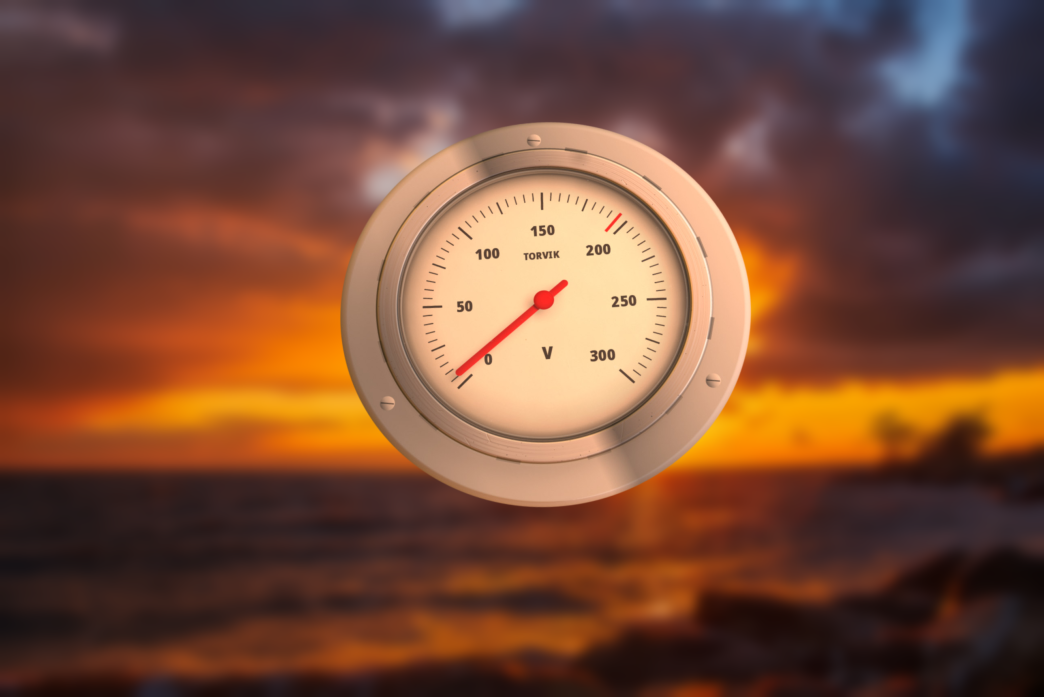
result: 5 V
